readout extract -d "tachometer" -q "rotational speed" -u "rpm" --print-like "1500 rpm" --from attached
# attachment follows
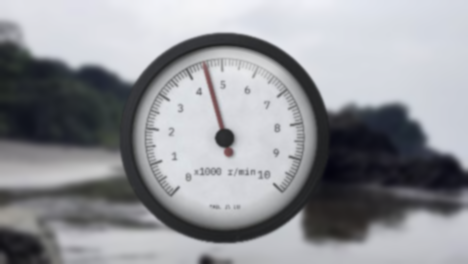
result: 4500 rpm
